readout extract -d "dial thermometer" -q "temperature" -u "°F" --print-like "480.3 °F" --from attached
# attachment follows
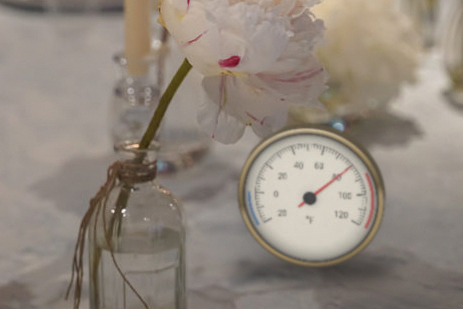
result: 80 °F
